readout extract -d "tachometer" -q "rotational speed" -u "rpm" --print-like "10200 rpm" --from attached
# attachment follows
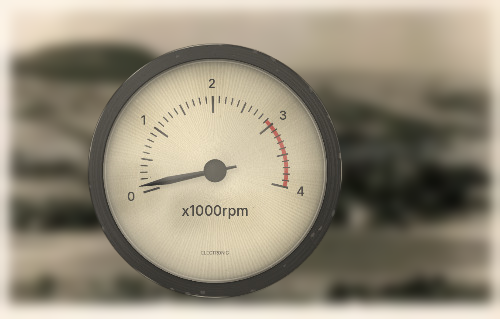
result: 100 rpm
